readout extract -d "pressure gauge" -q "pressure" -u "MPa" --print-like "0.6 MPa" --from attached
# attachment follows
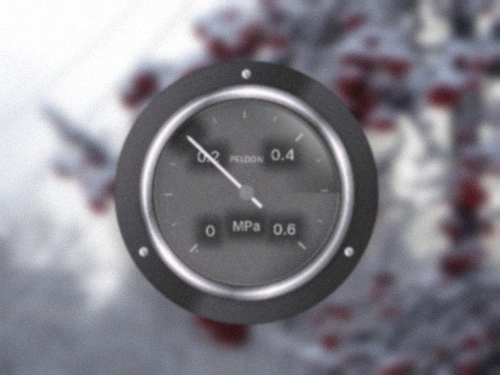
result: 0.2 MPa
